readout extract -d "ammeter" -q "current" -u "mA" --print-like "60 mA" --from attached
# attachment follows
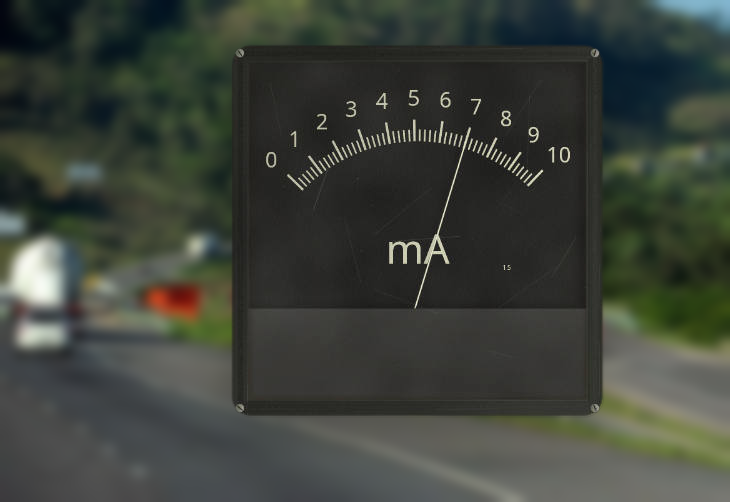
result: 7 mA
